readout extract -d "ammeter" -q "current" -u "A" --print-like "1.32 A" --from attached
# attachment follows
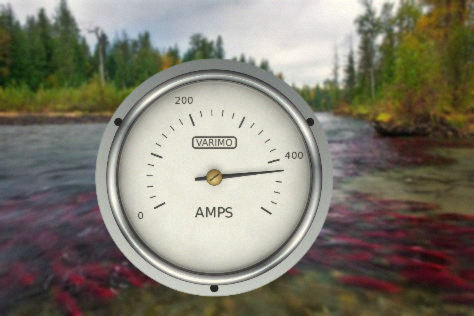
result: 420 A
